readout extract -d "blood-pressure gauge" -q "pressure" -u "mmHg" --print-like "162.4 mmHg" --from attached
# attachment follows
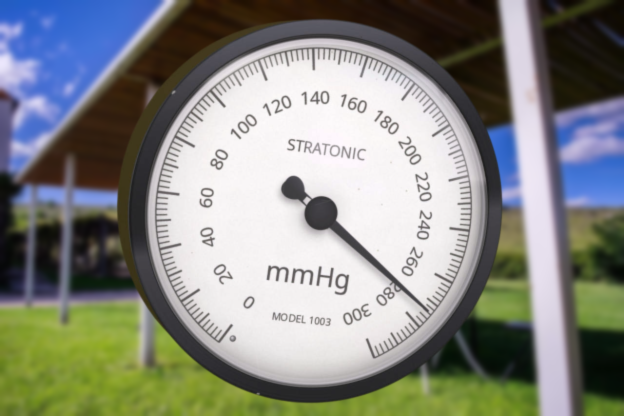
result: 274 mmHg
